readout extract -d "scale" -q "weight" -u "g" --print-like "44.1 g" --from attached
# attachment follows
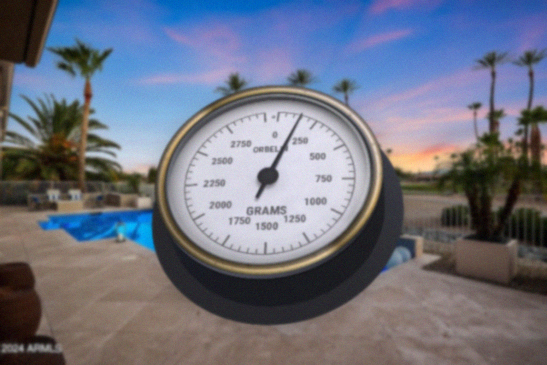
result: 150 g
